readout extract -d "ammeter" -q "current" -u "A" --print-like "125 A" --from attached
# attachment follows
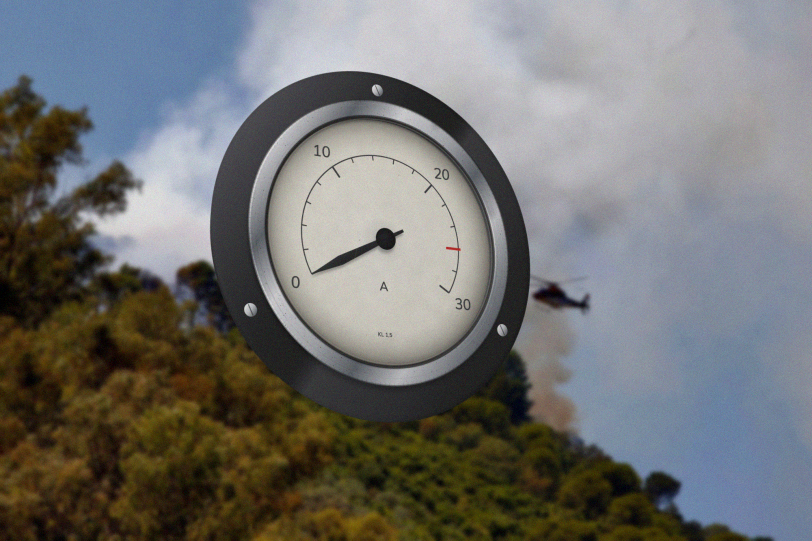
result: 0 A
